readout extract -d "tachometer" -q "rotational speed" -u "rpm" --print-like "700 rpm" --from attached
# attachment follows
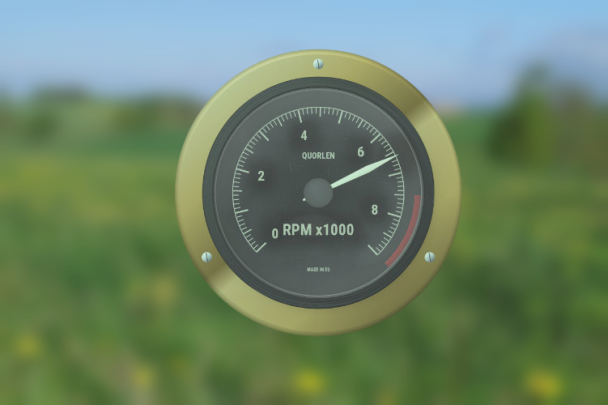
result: 6600 rpm
